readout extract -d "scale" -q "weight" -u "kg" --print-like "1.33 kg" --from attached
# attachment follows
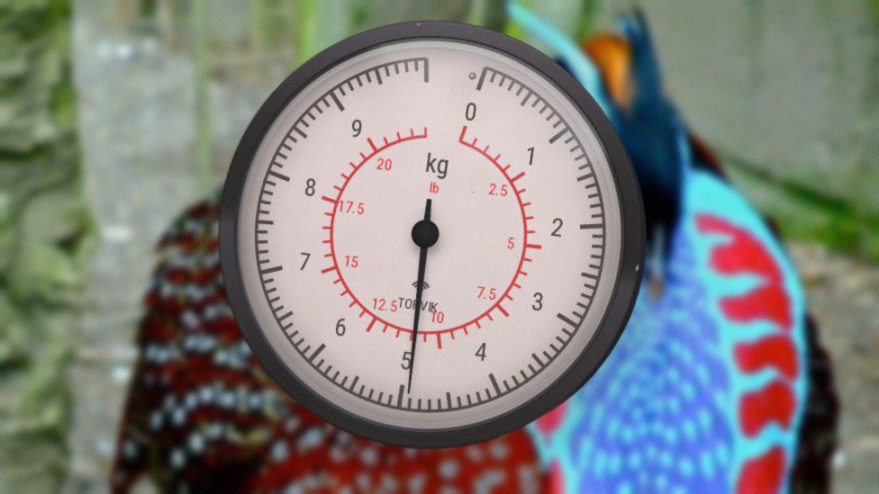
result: 4.9 kg
